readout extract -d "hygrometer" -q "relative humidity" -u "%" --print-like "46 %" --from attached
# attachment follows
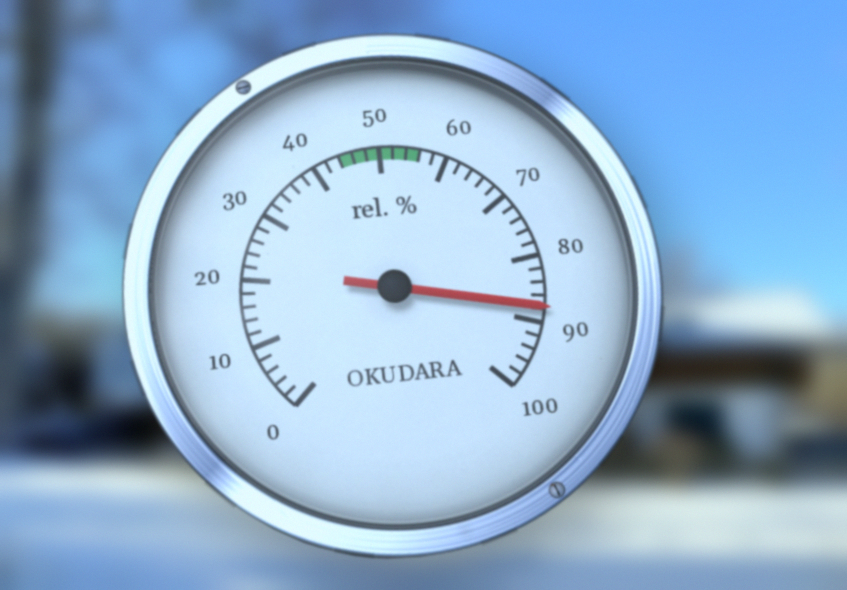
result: 88 %
